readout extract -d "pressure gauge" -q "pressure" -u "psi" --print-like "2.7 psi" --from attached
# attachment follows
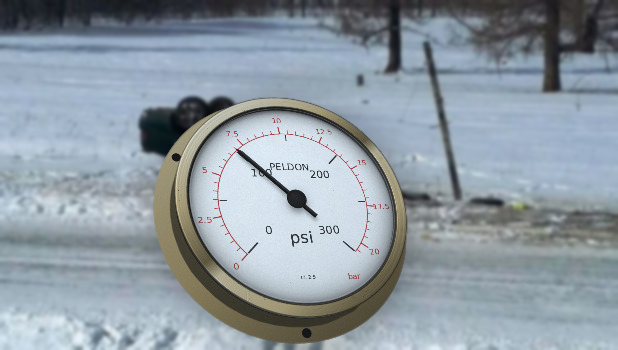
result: 100 psi
